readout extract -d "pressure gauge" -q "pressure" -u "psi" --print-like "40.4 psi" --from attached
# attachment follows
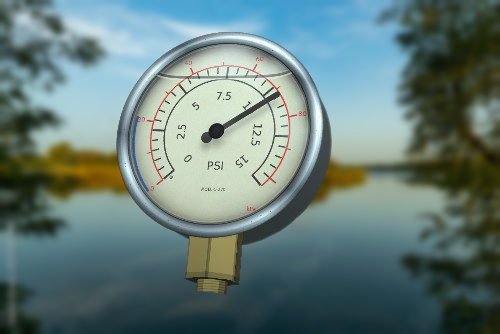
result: 10.5 psi
